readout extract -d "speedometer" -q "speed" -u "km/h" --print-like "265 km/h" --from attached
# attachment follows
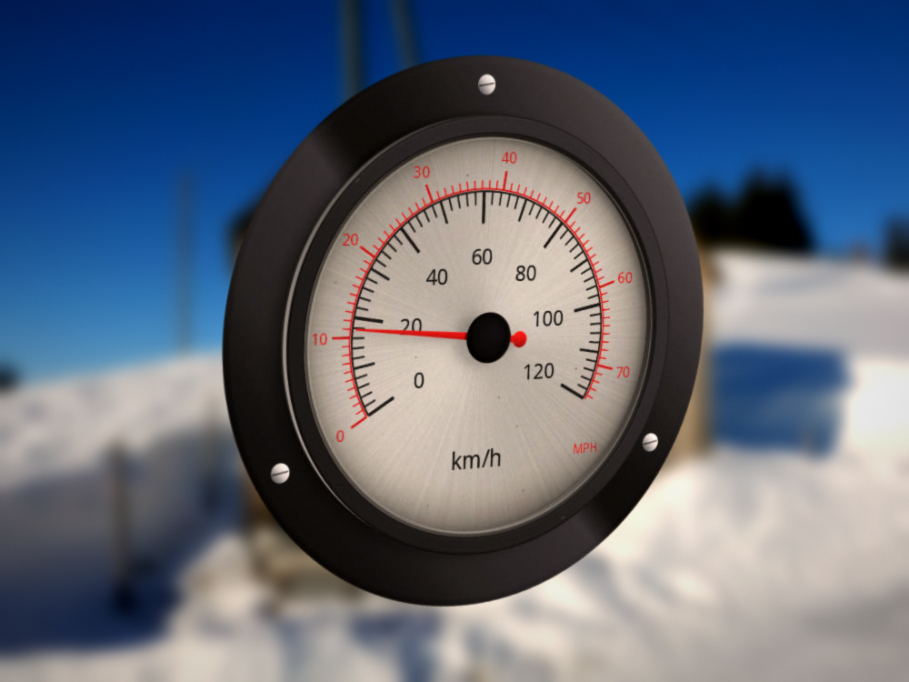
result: 18 km/h
